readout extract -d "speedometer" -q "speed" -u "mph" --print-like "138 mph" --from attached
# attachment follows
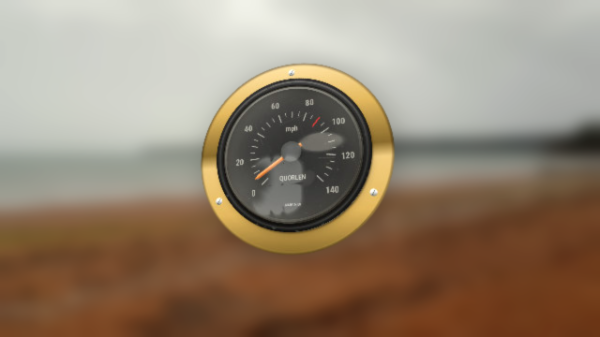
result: 5 mph
